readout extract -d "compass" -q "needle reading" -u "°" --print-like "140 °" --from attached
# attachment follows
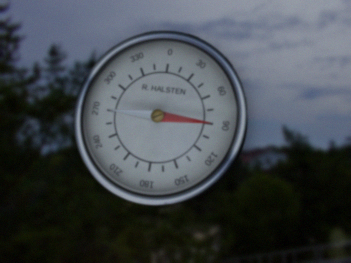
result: 90 °
